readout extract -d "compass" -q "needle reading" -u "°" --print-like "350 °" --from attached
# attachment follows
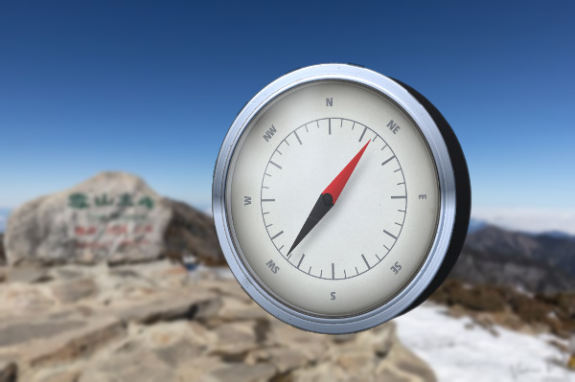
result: 40 °
